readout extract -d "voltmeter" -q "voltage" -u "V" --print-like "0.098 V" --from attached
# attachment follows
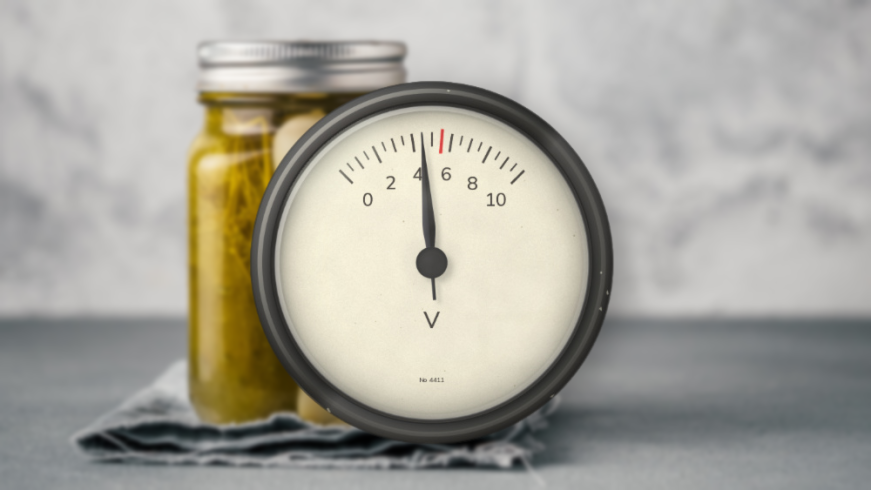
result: 4.5 V
